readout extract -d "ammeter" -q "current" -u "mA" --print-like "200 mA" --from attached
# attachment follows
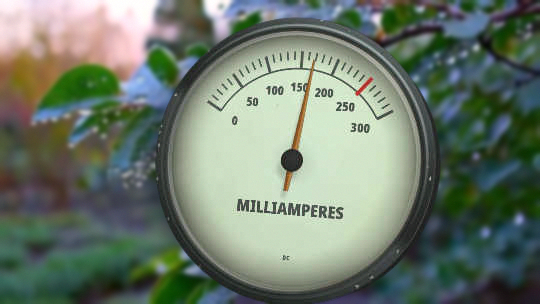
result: 170 mA
